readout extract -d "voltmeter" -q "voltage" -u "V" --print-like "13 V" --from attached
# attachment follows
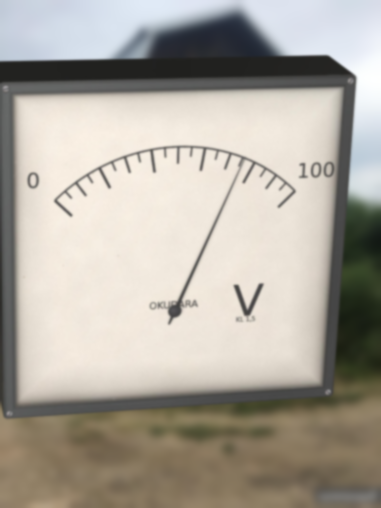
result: 75 V
